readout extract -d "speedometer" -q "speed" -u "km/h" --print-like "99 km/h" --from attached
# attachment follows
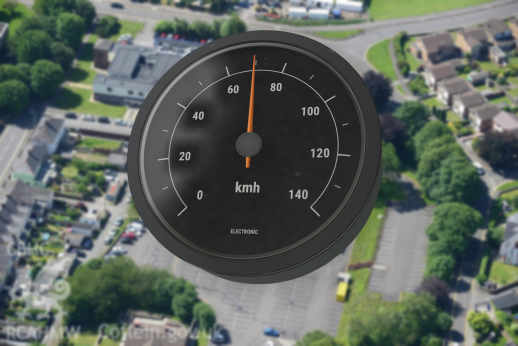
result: 70 km/h
